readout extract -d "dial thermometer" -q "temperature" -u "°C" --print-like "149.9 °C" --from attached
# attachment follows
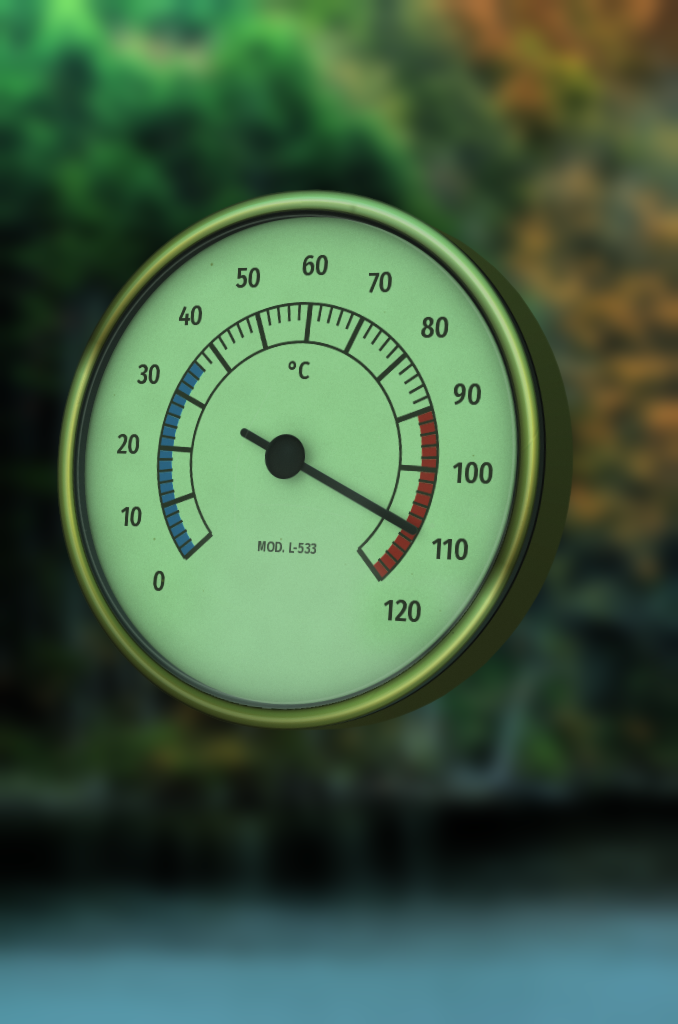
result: 110 °C
